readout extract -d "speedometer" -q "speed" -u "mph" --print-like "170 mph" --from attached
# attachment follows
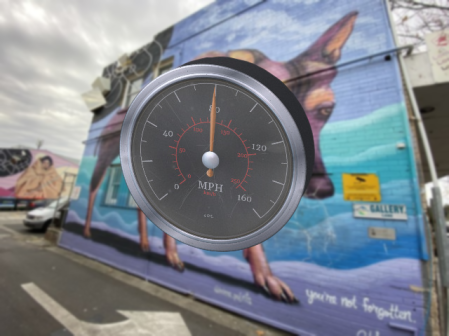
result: 80 mph
